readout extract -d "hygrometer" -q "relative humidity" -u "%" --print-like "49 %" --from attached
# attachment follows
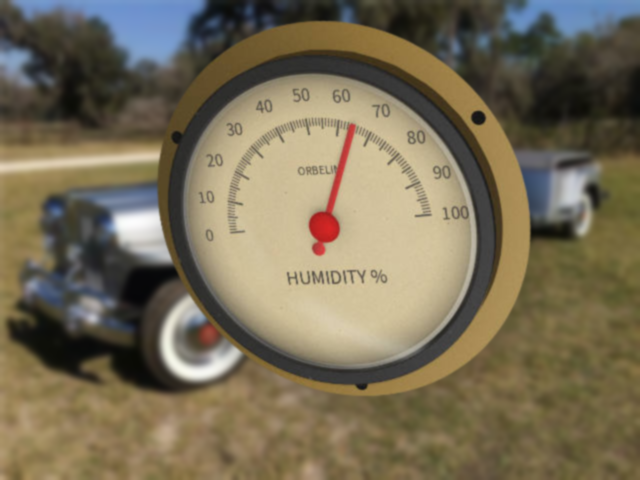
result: 65 %
